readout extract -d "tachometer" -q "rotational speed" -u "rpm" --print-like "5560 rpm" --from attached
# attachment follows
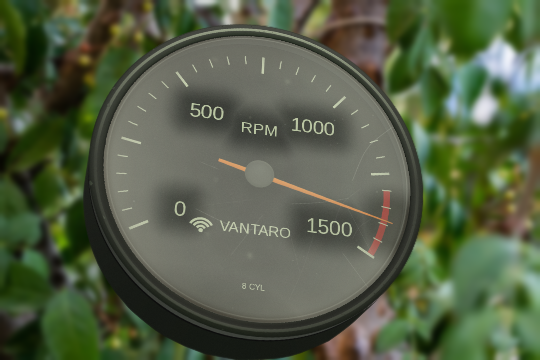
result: 1400 rpm
